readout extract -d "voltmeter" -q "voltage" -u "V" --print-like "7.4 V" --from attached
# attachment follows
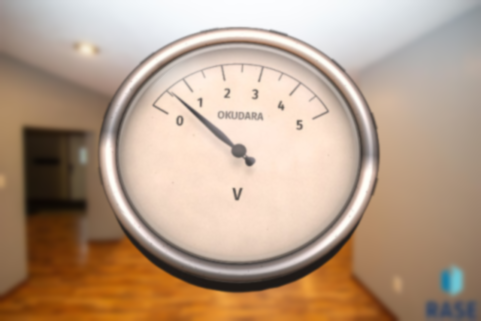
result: 0.5 V
